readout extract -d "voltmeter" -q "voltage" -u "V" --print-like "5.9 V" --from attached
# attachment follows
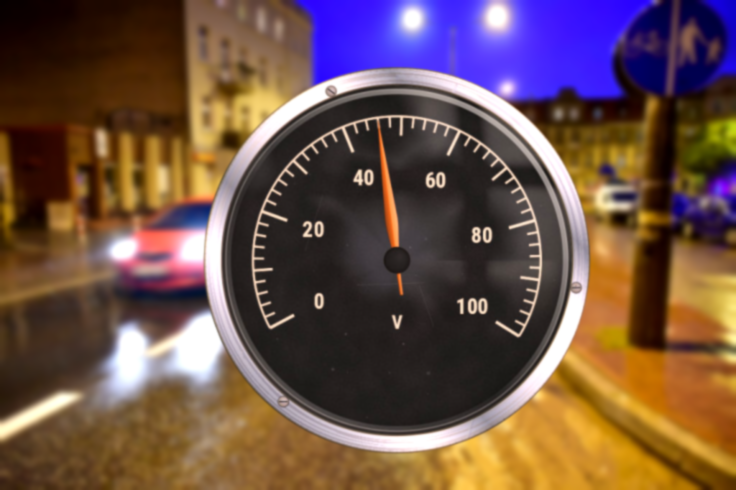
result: 46 V
